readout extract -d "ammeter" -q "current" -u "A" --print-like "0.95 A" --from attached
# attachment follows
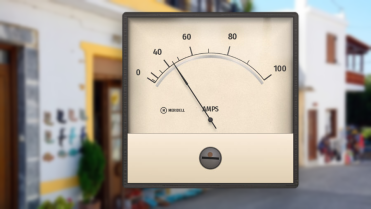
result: 45 A
